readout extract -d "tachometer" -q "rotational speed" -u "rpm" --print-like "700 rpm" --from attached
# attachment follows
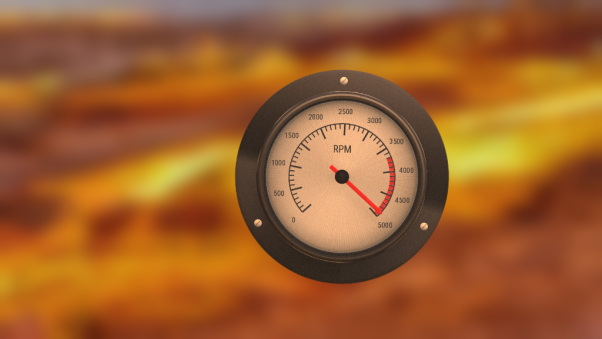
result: 4900 rpm
